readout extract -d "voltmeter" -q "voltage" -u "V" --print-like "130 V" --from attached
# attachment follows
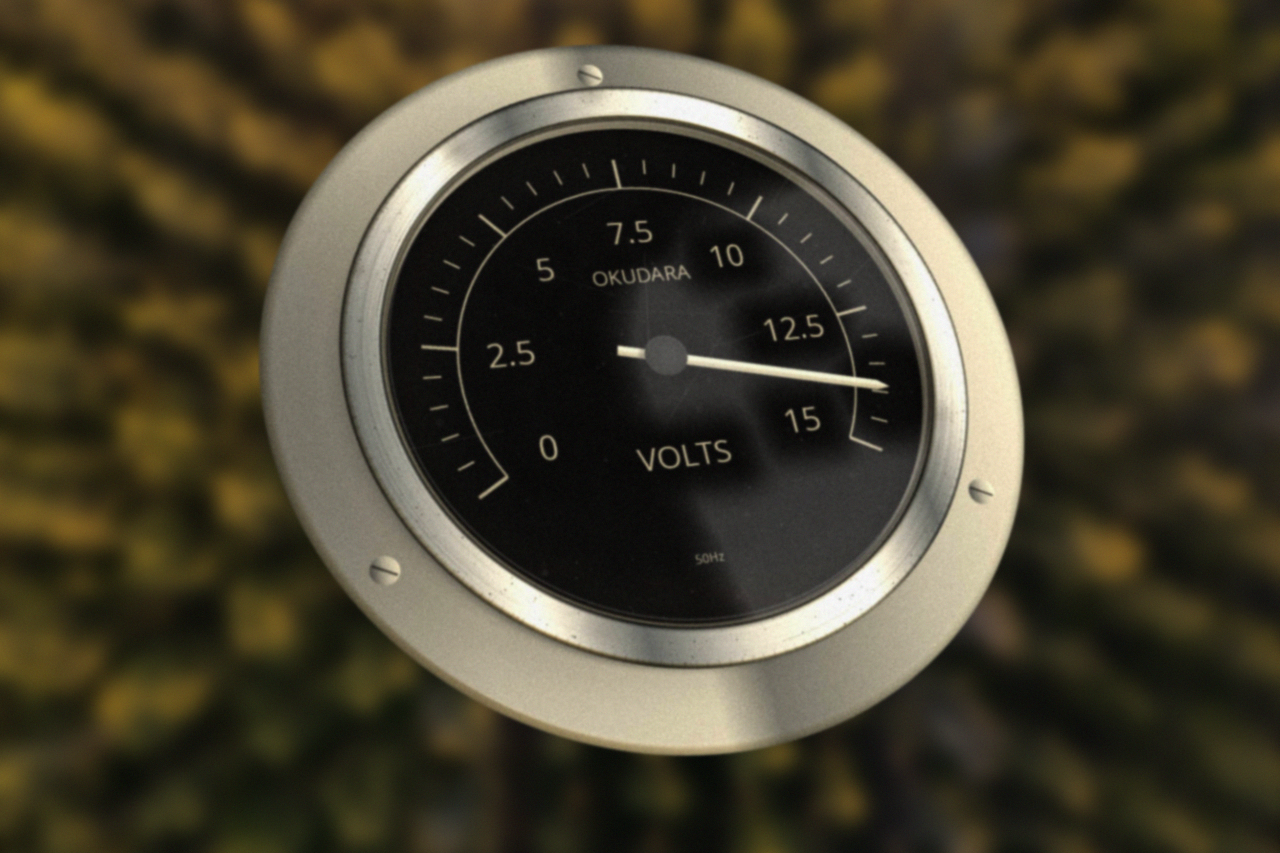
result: 14 V
